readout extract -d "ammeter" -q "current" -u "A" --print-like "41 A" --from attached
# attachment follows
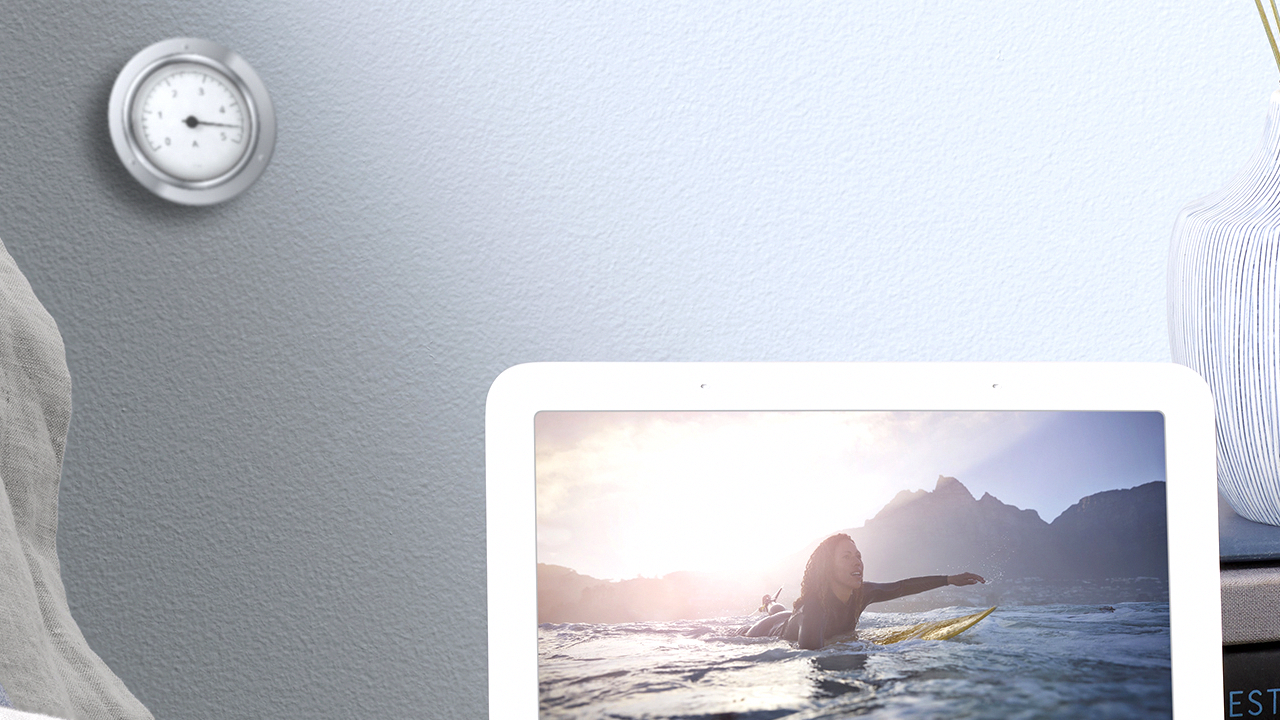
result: 4.6 A
